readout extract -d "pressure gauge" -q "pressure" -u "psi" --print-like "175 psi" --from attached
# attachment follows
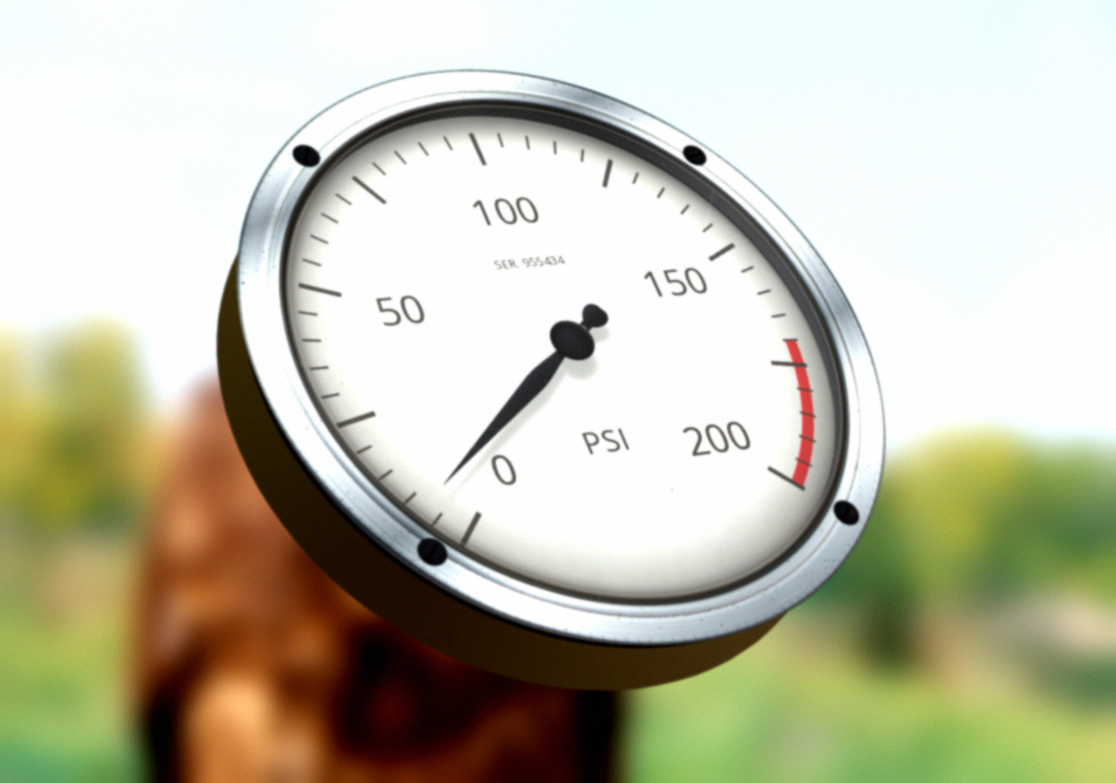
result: 7.5 psi
